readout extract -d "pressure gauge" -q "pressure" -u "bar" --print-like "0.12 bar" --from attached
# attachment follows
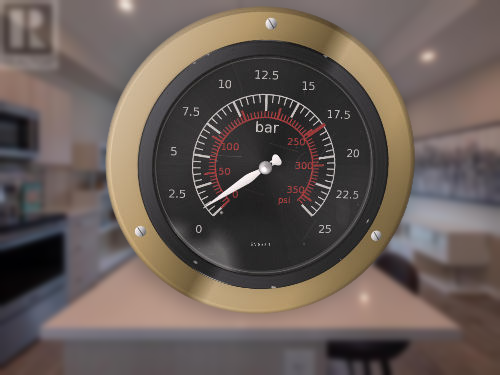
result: 1 bar
